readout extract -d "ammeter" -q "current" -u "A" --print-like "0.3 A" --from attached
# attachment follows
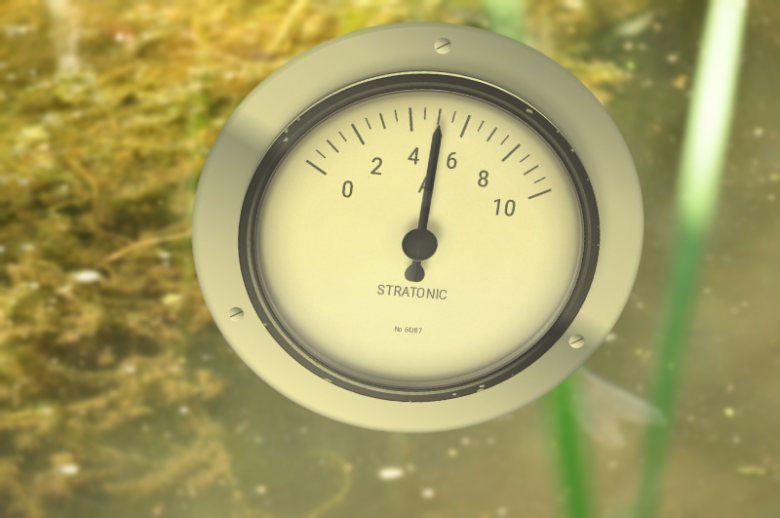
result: 5 A
